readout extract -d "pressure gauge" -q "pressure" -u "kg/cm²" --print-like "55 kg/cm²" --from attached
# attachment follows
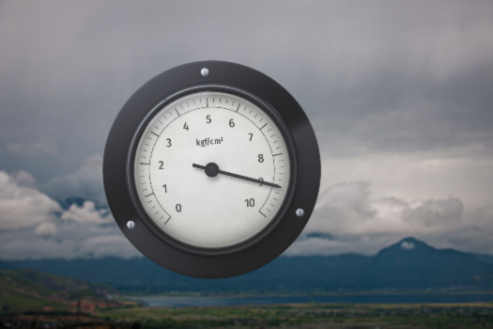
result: 9 kg/cm²
